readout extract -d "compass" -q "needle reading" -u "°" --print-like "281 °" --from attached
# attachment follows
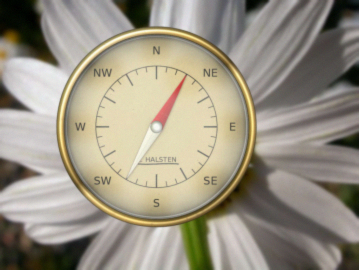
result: 30 °
